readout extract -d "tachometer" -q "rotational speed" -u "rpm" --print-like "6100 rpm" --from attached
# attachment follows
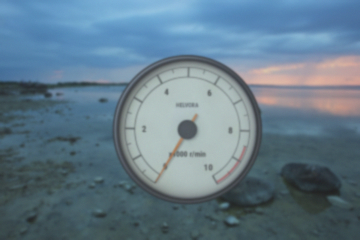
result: 0 rpm
